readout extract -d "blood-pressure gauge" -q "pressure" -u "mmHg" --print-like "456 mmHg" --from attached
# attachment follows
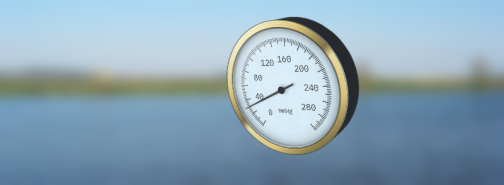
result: 30 mmHg
